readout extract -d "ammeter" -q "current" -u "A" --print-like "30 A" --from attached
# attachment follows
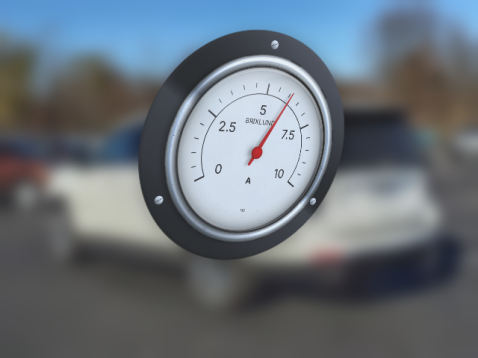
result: 6 A
